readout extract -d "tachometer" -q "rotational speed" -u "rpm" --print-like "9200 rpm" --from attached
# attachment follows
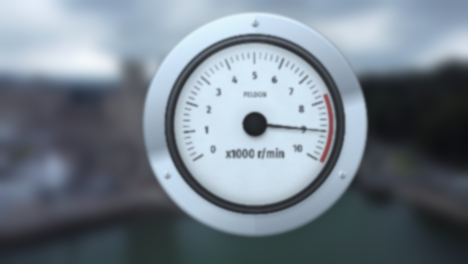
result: 9000 rpm
